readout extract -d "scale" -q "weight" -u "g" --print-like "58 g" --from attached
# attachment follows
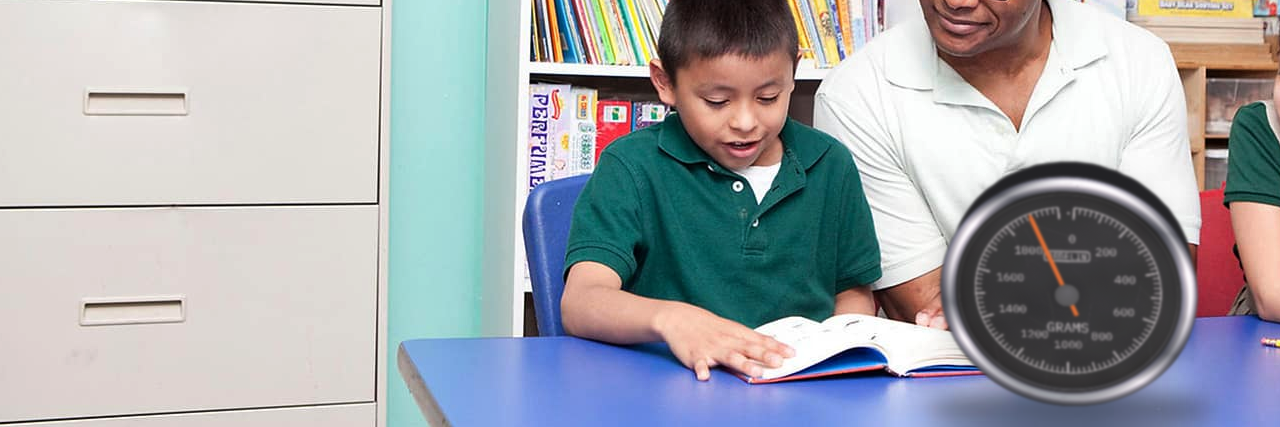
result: 1900 g
